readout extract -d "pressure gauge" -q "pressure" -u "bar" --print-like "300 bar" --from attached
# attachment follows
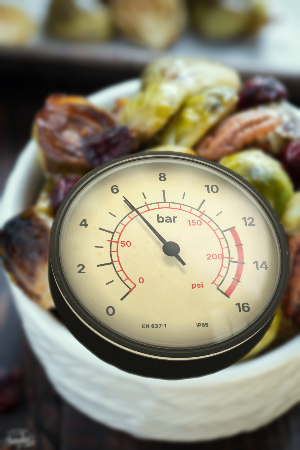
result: 6 bar
